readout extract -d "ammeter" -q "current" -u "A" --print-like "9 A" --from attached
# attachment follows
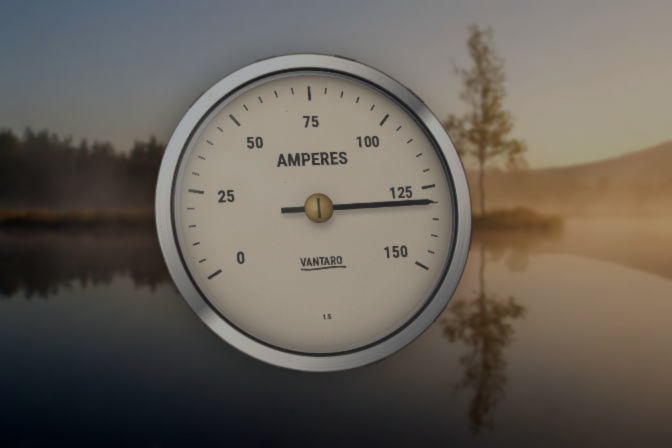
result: 130 A
